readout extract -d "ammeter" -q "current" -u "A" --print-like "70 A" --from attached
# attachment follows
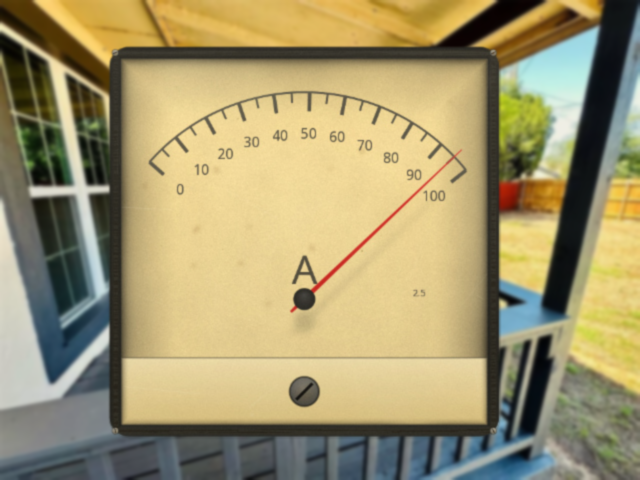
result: 95 A
